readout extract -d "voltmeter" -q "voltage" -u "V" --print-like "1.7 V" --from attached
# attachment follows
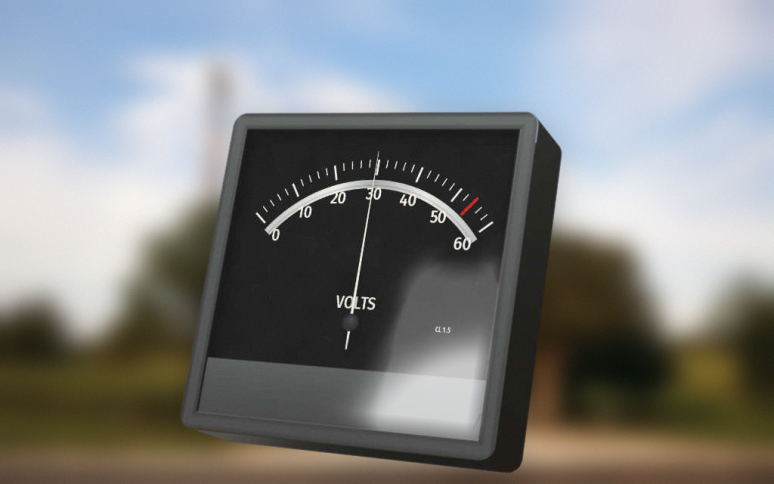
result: 30 V
